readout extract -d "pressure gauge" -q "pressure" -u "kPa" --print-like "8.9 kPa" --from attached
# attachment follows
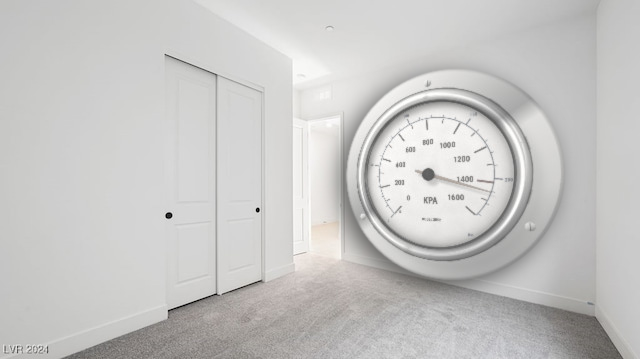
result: 1450 kPa
